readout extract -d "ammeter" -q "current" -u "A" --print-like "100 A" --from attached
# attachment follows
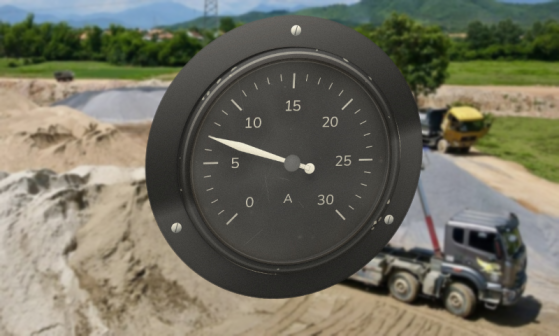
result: 7 A
